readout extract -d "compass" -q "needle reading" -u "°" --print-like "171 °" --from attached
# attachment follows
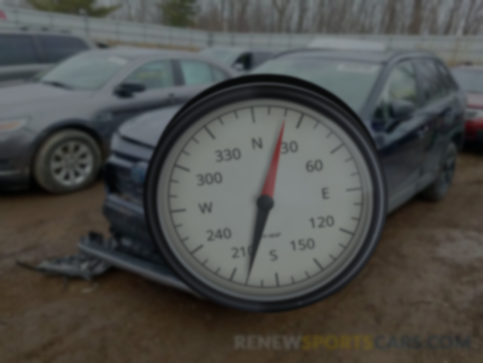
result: 20 °
